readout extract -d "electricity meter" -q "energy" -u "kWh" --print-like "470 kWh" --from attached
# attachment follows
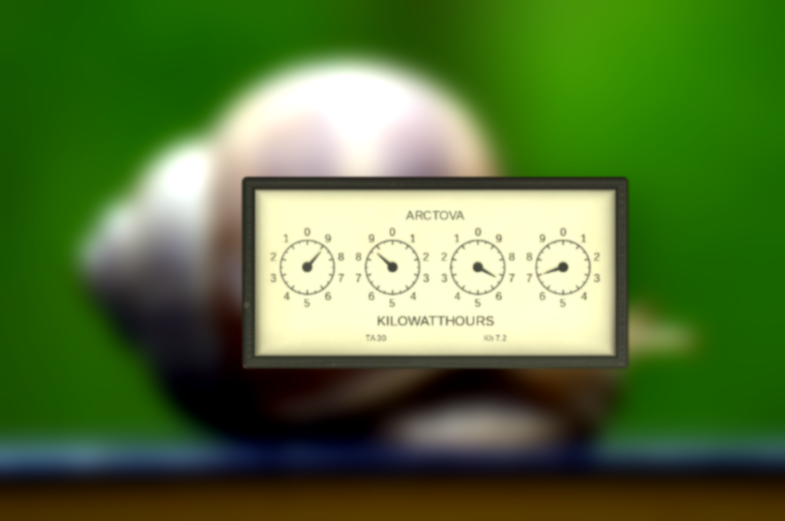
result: 8867 kWh
